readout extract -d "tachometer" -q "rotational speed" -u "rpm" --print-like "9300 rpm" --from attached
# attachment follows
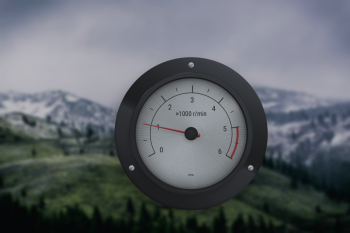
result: 1000 rpm
